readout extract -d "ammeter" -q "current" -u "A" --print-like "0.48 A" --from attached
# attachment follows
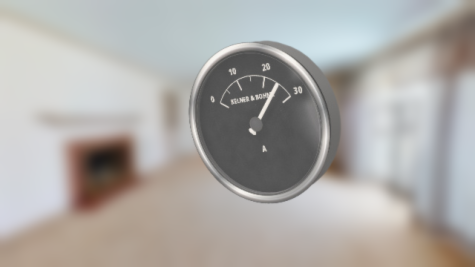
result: 25 A
